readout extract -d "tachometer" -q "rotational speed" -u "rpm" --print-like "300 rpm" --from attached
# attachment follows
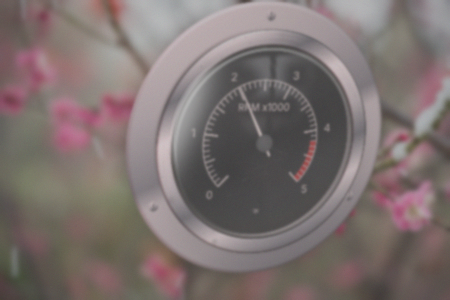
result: 2000 rpm
